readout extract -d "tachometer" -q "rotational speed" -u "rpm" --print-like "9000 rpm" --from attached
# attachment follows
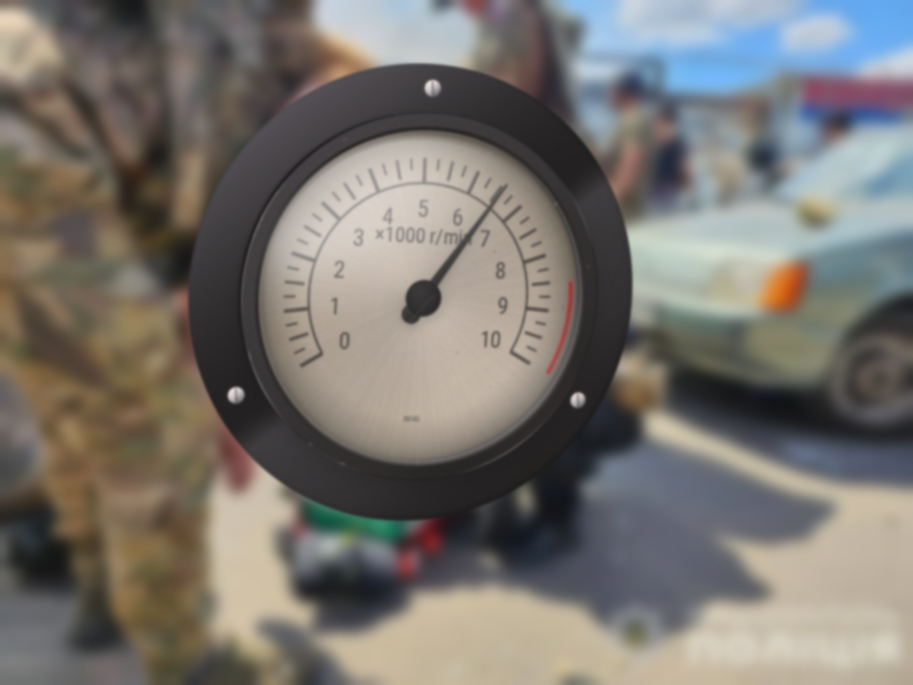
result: 6500 rpm
